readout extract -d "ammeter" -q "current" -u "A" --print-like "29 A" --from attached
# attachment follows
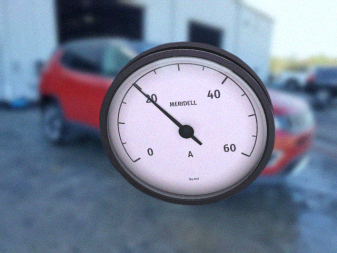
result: 20 A
